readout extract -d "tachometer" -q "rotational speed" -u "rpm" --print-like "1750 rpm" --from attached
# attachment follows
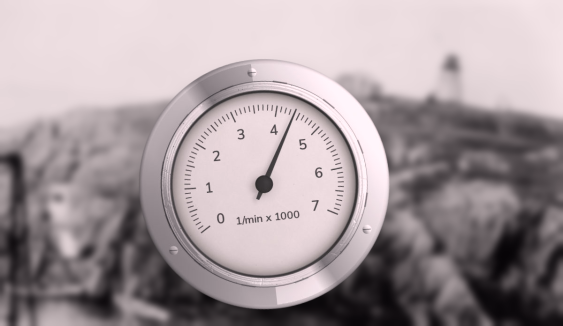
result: 4400 rpm
